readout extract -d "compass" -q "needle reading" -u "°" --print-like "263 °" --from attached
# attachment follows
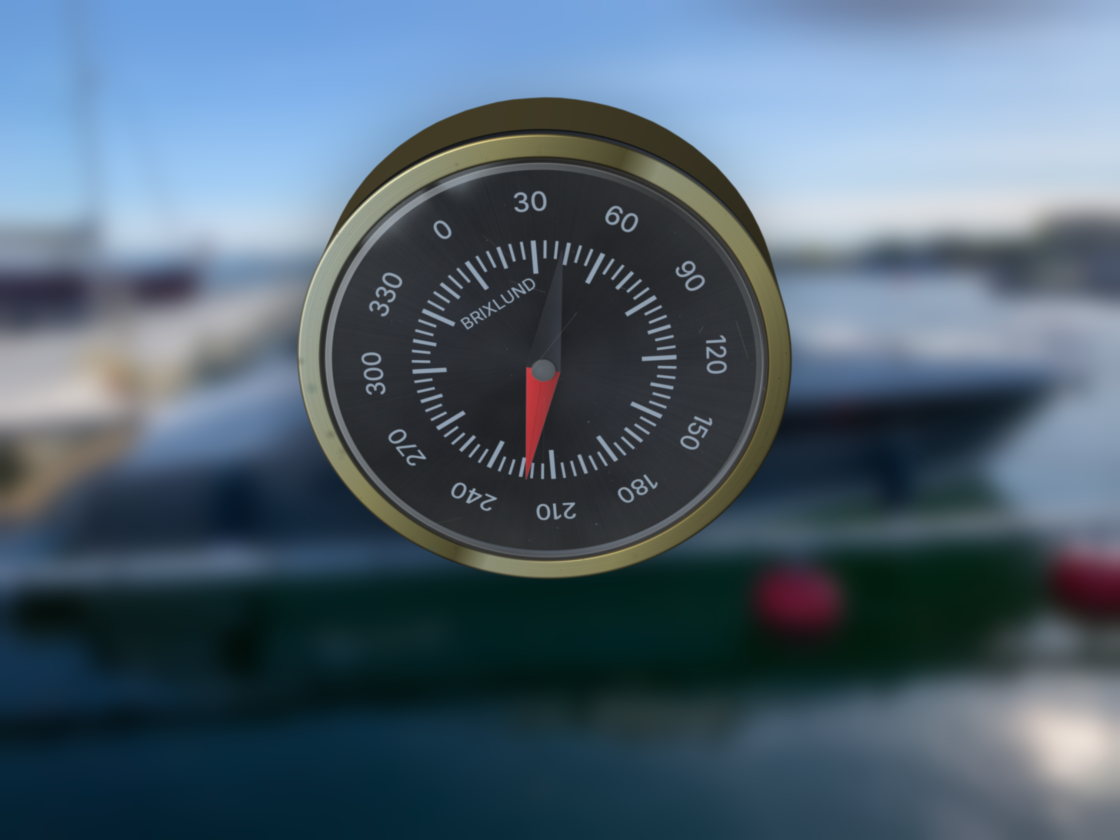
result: 222.5 °
